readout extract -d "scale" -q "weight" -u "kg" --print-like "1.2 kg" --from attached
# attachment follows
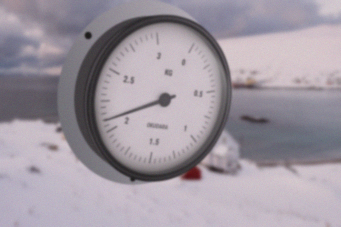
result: 2.1 kg
